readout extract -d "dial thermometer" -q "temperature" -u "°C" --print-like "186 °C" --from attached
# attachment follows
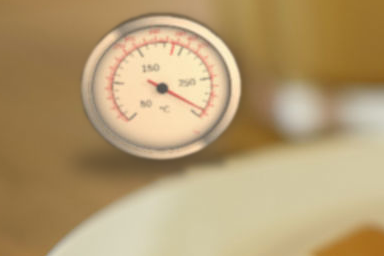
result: 290 °C
